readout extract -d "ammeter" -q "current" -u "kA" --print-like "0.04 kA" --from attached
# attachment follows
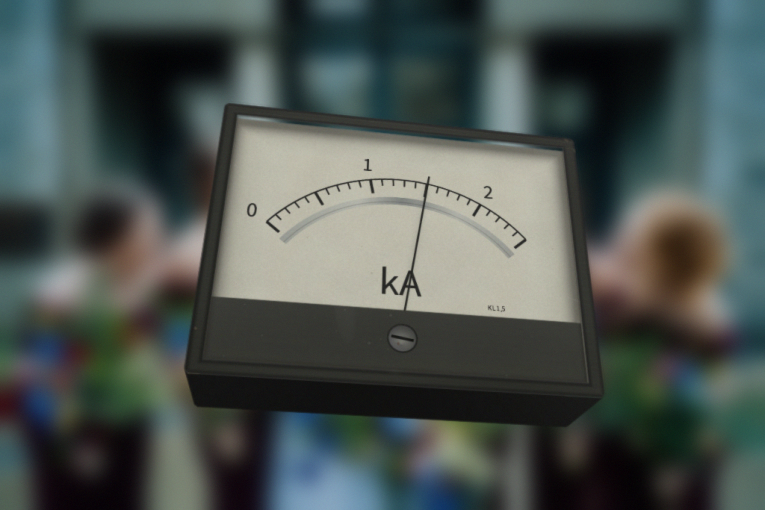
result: 1.5 kA
